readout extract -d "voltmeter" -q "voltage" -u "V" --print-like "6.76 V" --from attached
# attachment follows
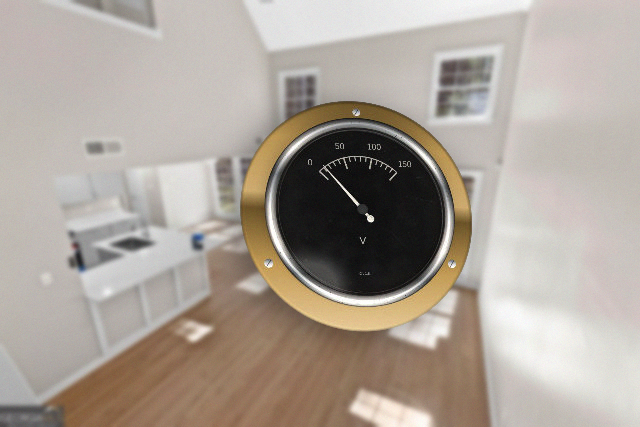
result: 10 V
